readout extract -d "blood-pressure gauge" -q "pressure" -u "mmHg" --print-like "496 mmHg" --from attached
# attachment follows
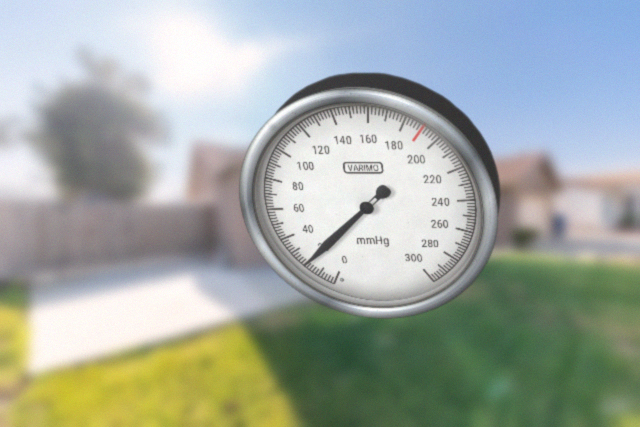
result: 20 mmHg
